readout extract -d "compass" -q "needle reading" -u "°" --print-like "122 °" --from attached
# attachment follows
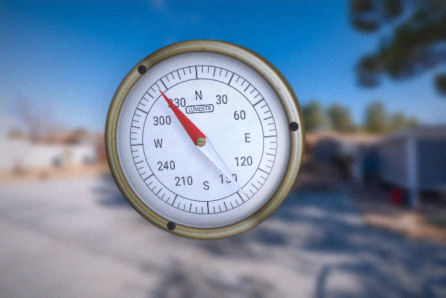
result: 325 °
